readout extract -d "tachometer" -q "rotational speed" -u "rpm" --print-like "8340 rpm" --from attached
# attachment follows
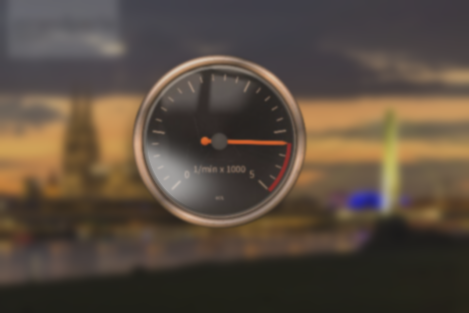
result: 4200 rpm
